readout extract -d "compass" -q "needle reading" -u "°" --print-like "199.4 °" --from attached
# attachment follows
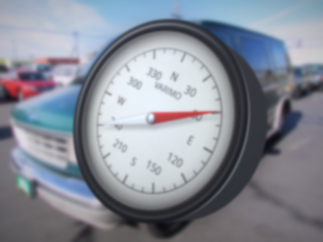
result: 60 °
